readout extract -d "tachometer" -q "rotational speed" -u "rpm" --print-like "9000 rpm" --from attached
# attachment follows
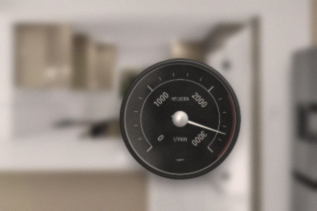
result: 2700 rpm
